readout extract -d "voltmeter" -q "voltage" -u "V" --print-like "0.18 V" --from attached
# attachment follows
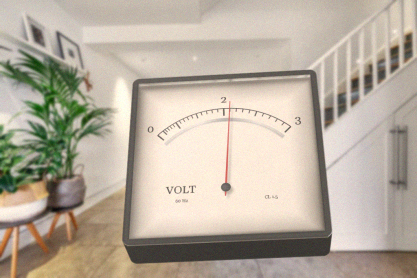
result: 2.1 V
